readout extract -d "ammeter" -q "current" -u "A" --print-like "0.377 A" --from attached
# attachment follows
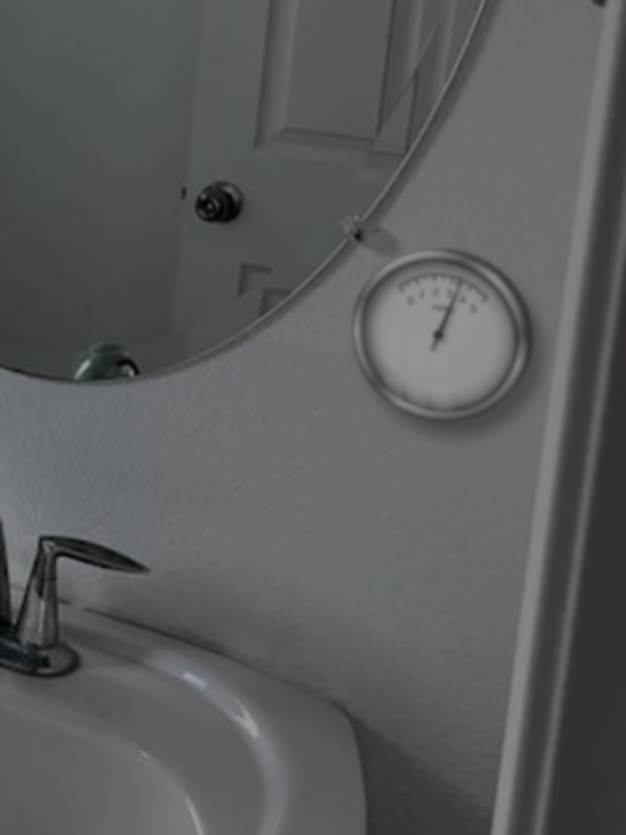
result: 3.5 A
